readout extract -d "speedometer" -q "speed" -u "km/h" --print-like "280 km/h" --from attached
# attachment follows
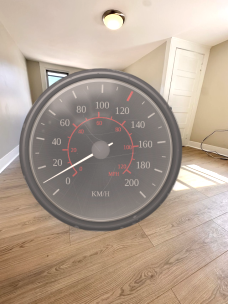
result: 10 km/h
